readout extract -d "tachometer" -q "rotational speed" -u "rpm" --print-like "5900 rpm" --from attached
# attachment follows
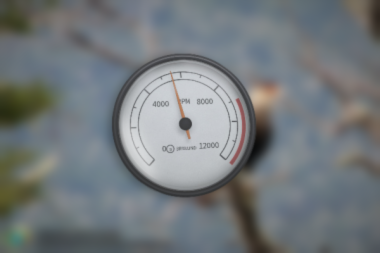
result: 5500 rpm
